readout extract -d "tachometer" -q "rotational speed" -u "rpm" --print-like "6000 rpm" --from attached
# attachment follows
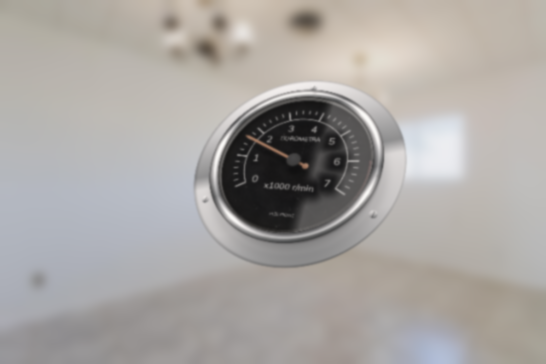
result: 1600 rpm
